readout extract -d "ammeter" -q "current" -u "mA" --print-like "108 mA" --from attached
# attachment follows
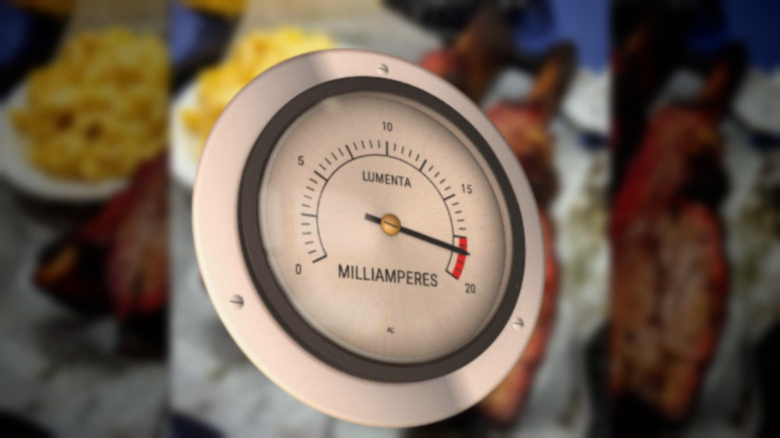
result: 18.5 mA
